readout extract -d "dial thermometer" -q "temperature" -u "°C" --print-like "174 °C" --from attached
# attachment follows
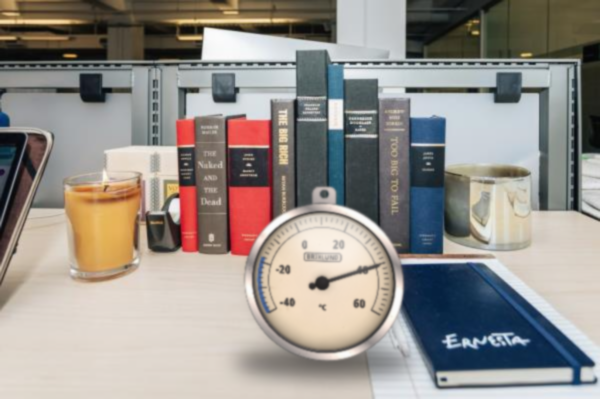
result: 40 °C
